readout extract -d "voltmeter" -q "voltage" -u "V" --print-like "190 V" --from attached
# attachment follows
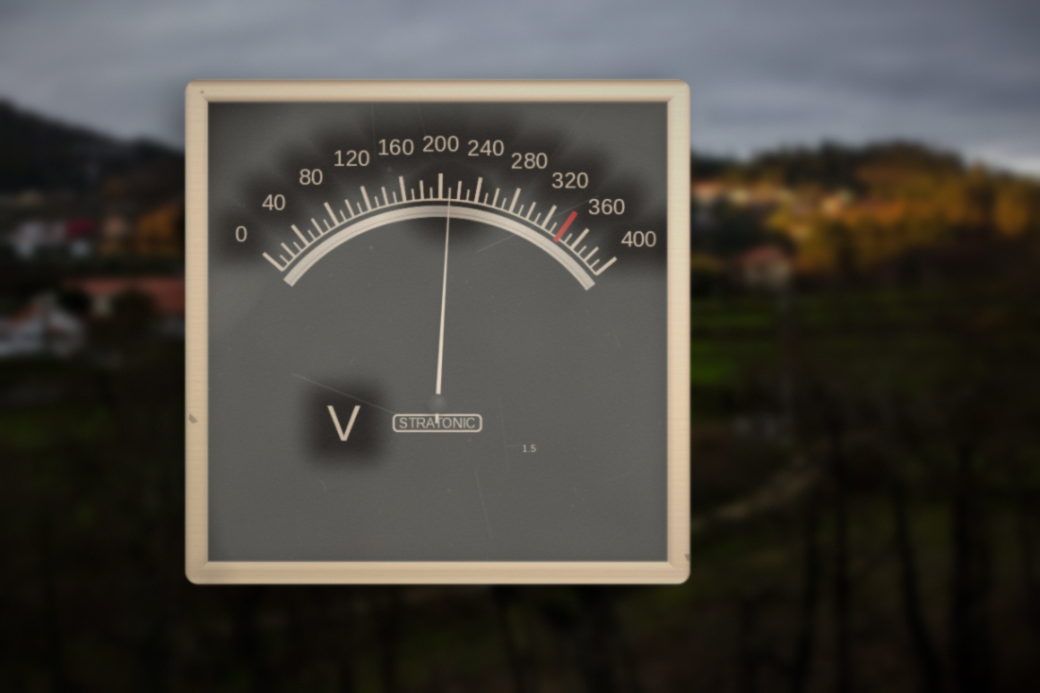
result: 210 V
